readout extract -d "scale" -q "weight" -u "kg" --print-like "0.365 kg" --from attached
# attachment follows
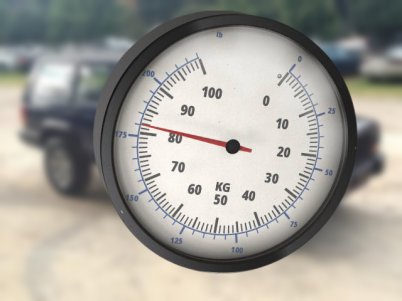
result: 82 kg
